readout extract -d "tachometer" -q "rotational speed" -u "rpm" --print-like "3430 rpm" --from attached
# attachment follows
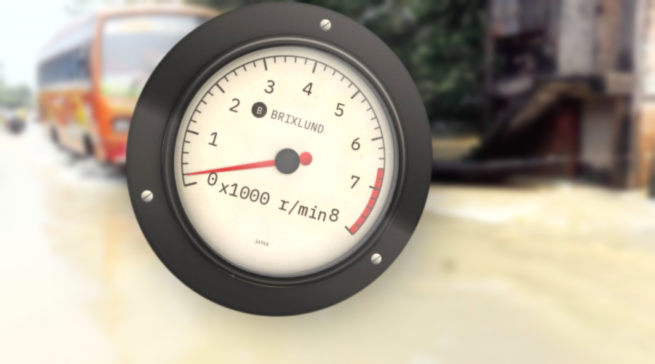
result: 200 rpm
